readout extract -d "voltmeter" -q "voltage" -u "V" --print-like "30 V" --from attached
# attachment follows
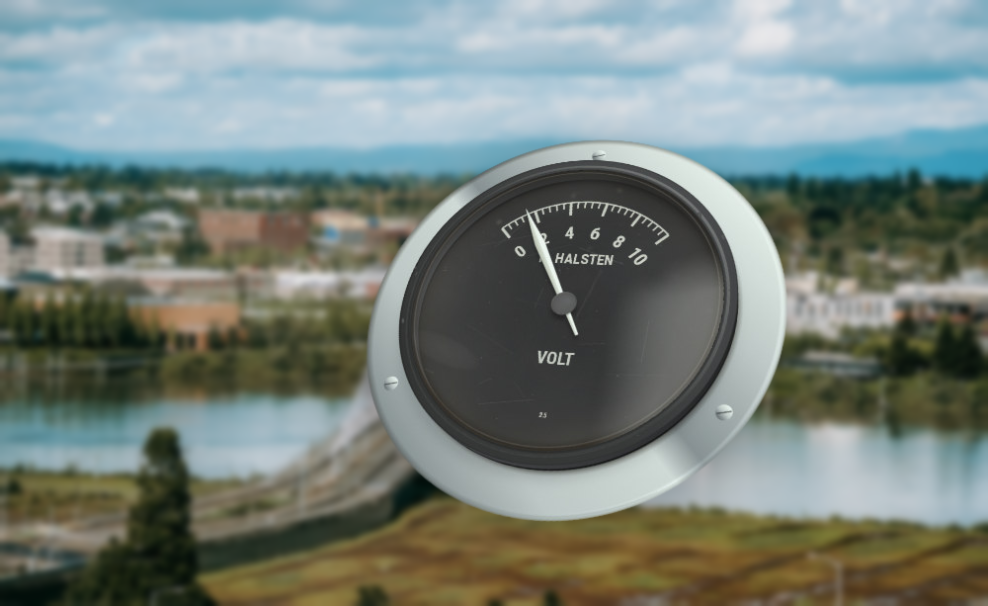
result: 1.6 V
